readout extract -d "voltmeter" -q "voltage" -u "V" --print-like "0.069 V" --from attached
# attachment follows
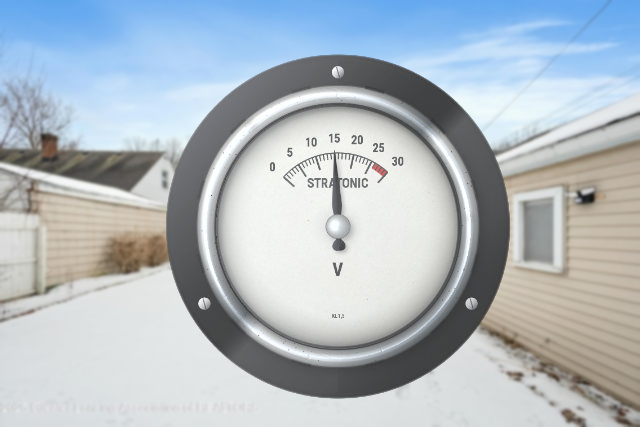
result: 15 V
